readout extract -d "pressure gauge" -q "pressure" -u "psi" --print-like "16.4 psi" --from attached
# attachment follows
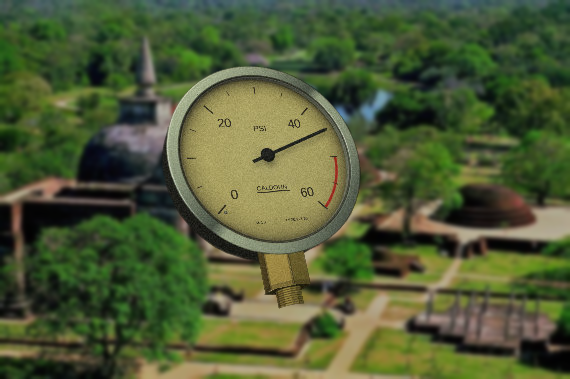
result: 45 psi
